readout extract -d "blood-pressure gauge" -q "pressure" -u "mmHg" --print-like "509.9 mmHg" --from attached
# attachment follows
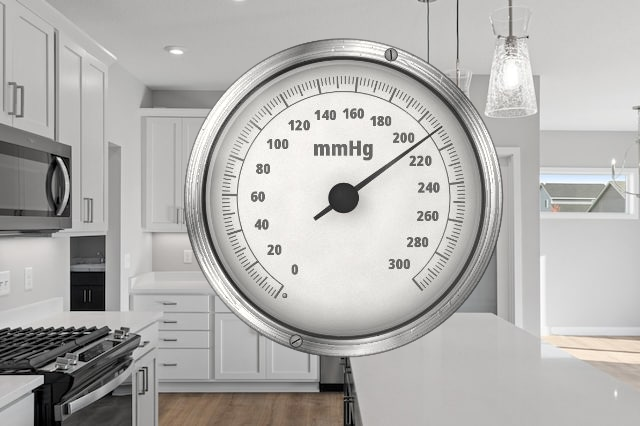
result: 210 mmHg
